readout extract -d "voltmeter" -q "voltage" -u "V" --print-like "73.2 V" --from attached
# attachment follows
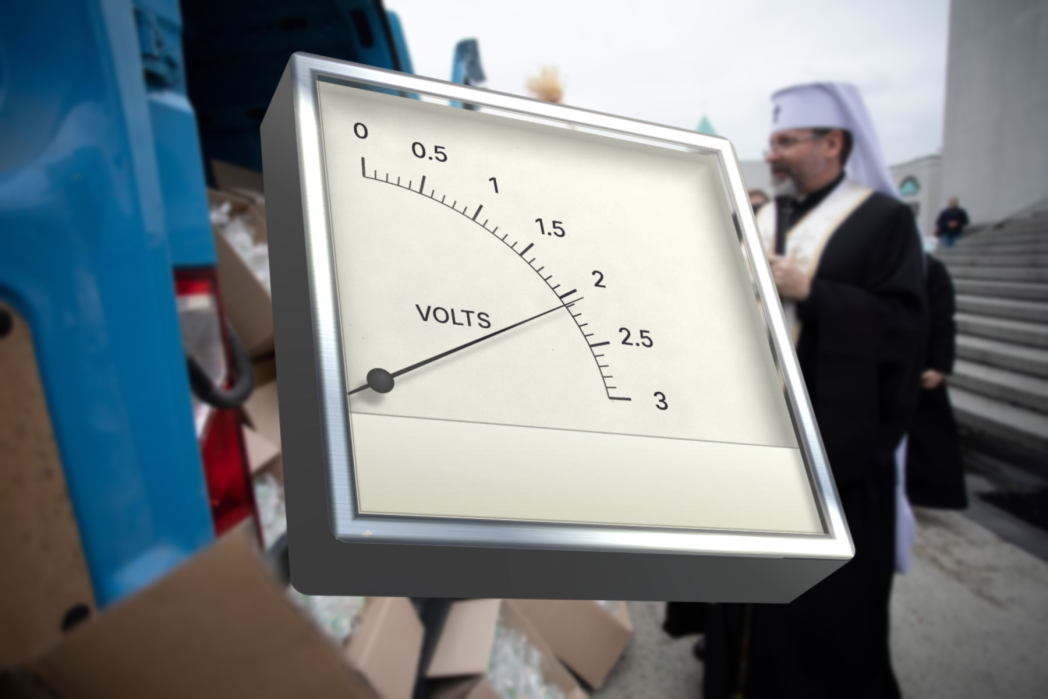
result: 2.1 V
